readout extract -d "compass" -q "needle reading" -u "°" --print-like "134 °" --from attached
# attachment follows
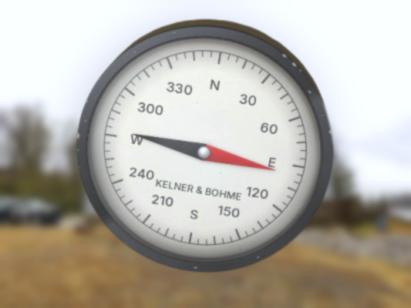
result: 95 °
